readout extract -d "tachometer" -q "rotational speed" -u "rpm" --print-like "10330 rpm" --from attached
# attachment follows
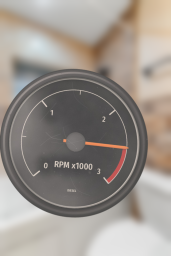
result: 2500 rpm
